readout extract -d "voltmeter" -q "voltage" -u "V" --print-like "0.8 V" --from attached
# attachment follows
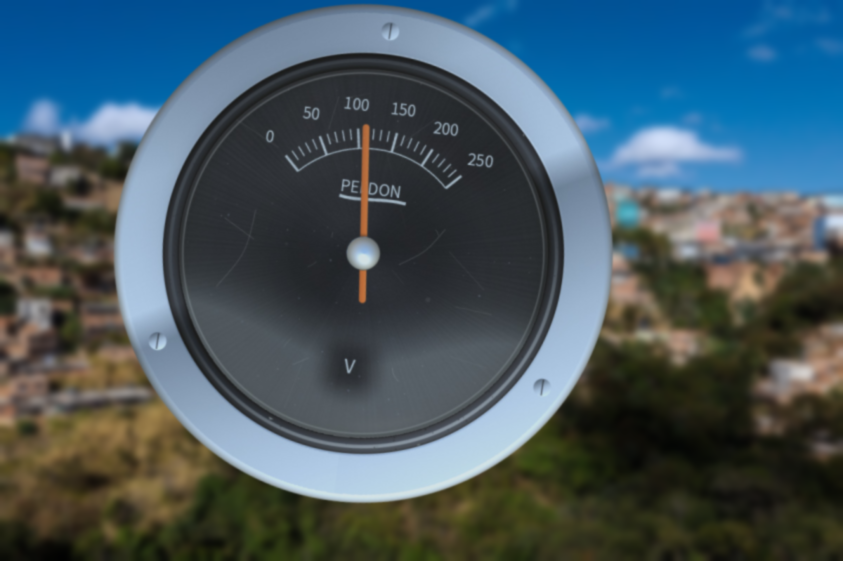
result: 110 V
